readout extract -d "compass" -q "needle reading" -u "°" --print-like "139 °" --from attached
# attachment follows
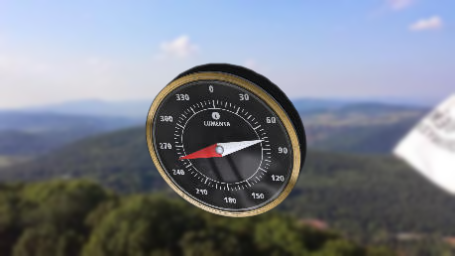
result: 255 °
